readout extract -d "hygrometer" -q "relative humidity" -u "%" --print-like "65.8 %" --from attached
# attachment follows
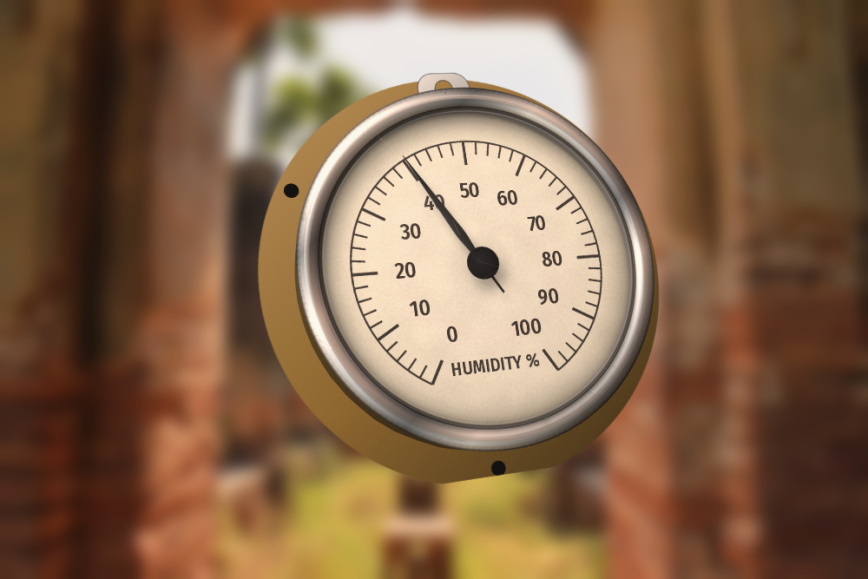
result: 40 %
